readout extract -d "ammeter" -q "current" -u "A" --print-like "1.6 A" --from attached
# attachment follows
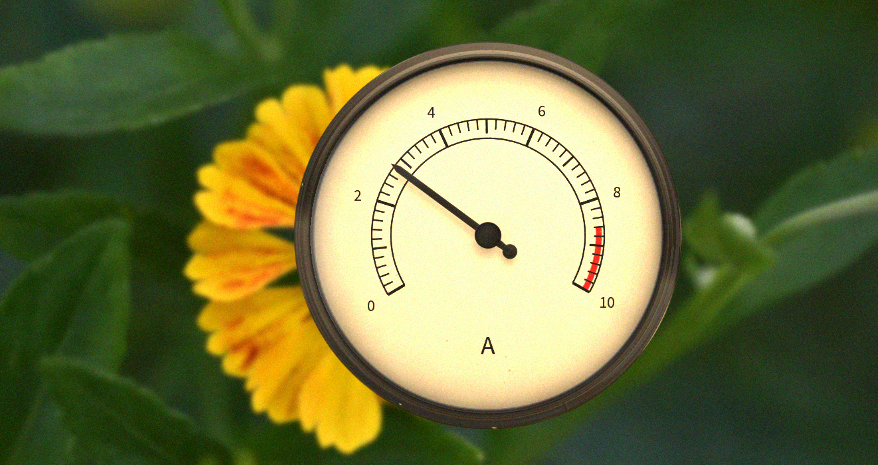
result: 2.8 A
